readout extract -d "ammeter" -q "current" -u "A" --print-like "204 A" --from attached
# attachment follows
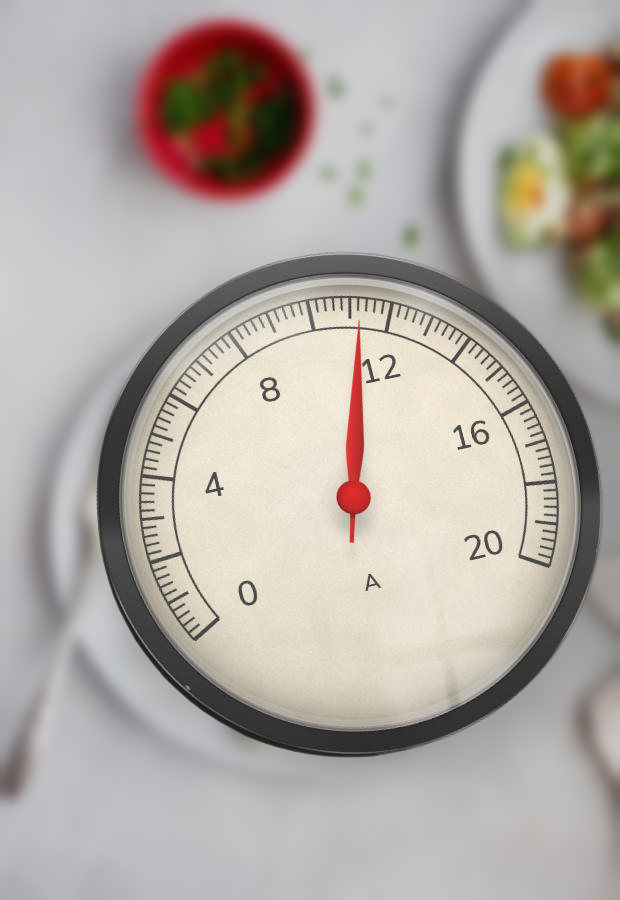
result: 11.2 A
